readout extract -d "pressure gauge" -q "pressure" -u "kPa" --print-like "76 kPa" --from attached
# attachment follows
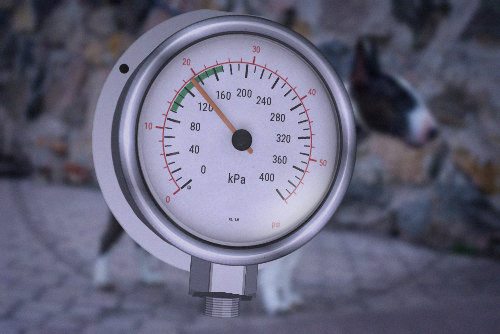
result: 130 kPa
